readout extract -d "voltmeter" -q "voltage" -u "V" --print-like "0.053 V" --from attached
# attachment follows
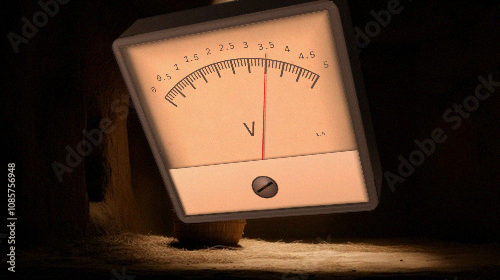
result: 3.5 V
